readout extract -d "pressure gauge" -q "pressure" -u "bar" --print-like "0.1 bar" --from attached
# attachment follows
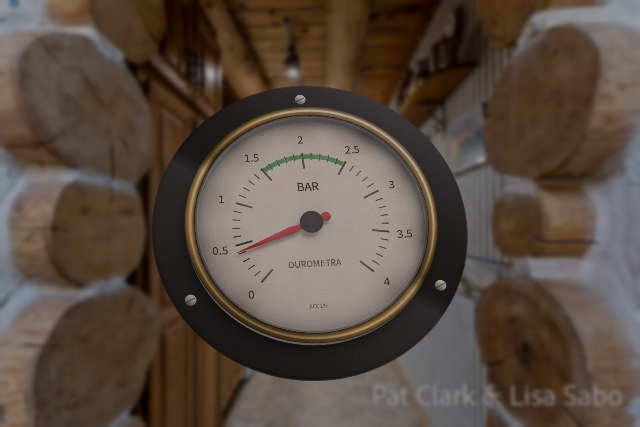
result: 0.4 bar
